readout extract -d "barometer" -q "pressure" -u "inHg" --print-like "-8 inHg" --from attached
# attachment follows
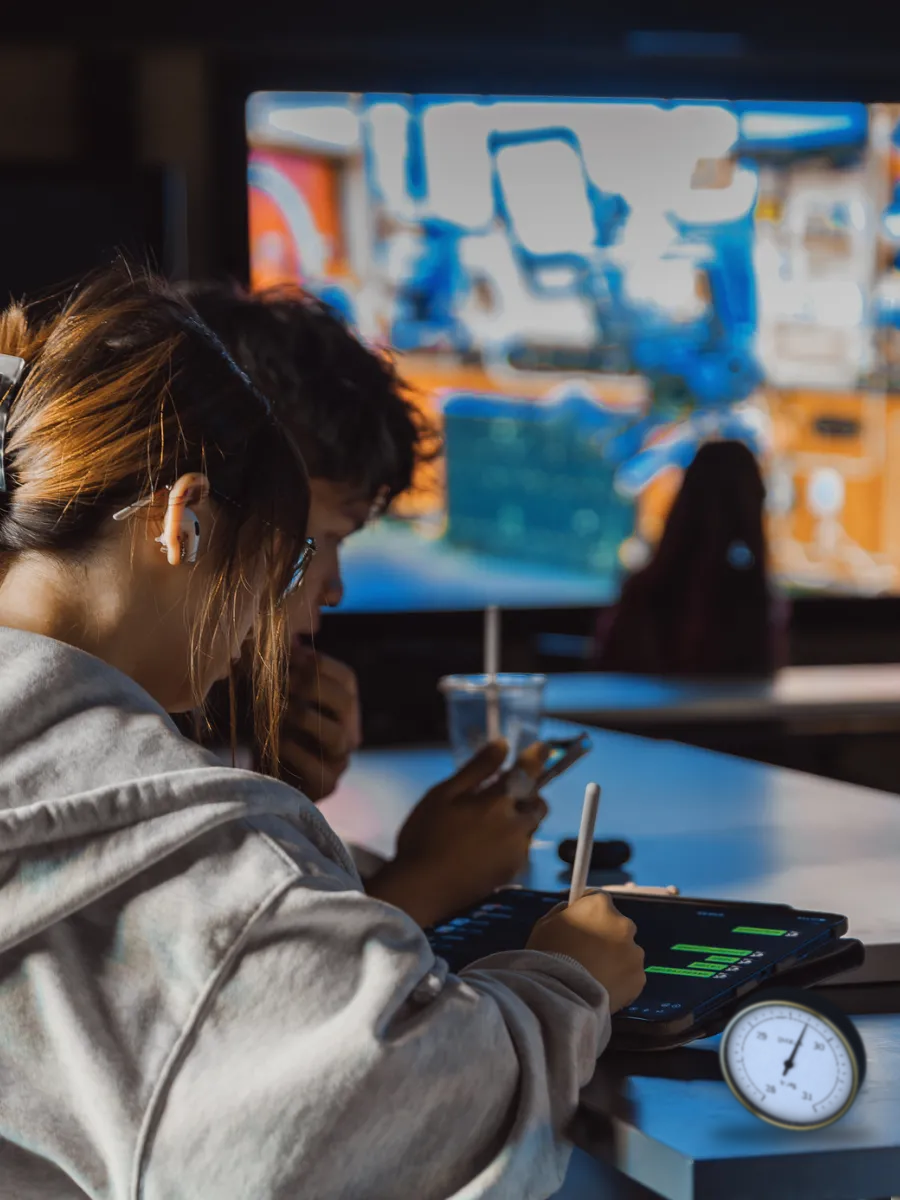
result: 29.7 inHg
